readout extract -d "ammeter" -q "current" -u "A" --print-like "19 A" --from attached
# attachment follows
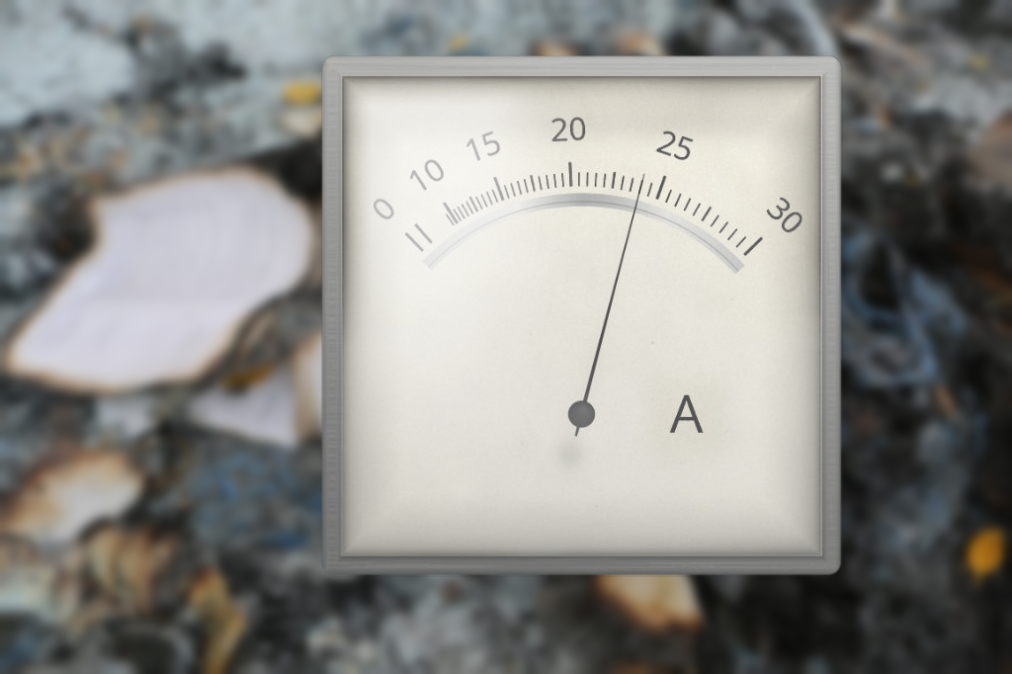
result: 24 A
